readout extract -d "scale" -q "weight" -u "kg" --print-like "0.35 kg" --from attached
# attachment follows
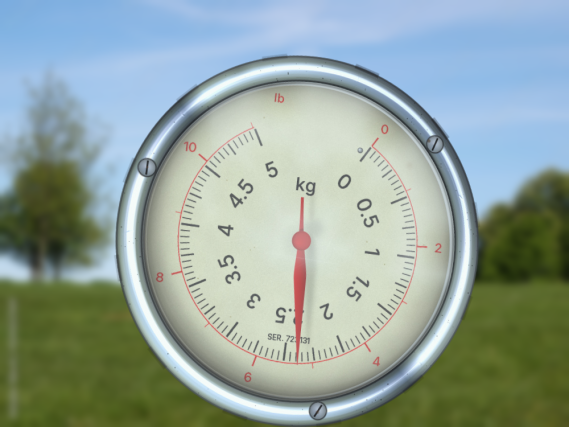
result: 2.4 kg
